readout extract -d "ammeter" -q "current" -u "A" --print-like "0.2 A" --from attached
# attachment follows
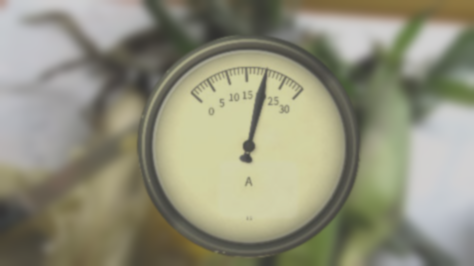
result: 20 A
